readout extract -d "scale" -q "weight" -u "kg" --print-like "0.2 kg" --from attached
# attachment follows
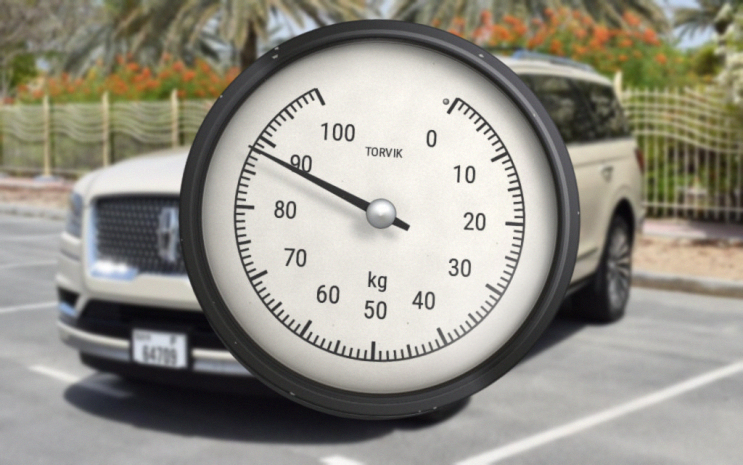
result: 88 kg
